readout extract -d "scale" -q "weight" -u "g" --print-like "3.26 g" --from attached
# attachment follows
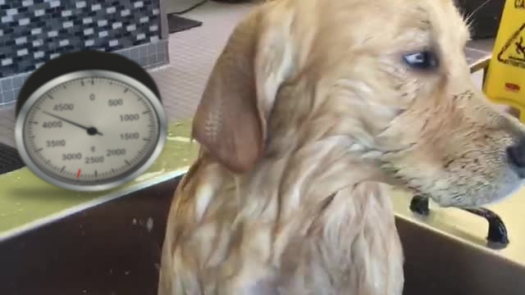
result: 4250 g
